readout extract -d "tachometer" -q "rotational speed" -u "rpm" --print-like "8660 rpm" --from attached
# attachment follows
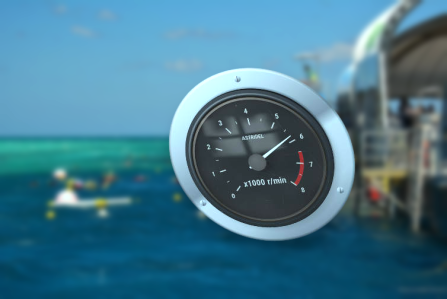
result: 5750 rpm
